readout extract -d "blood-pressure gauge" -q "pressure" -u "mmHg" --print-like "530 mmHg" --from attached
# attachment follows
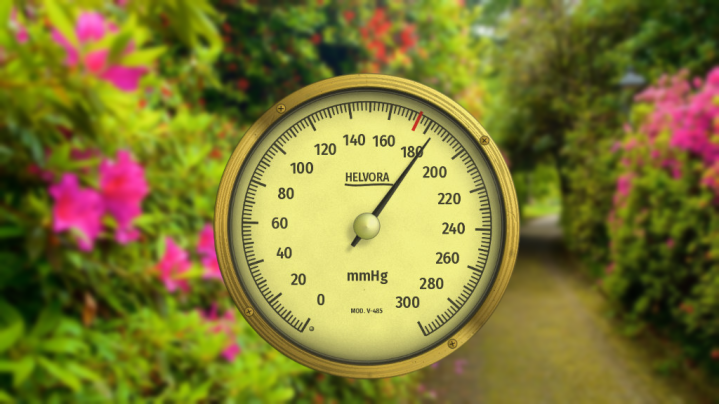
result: 184 mmHg
